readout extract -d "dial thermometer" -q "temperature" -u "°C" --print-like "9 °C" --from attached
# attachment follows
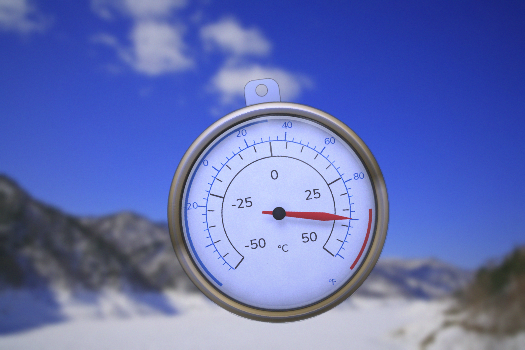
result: 37.5 °C
